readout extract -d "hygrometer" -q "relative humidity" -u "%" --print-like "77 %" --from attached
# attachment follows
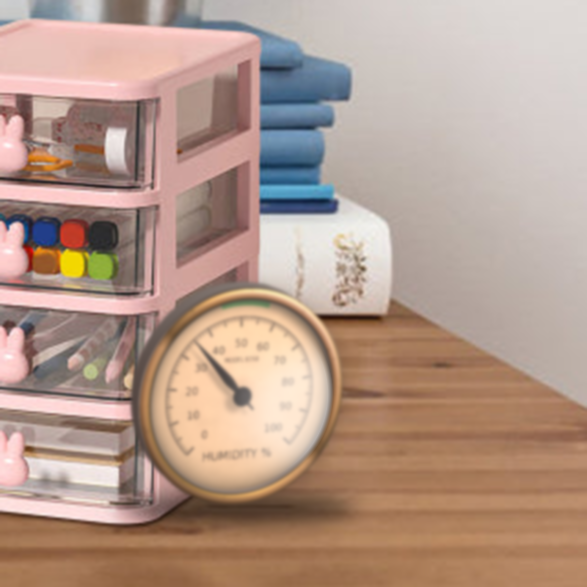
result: 35 %
